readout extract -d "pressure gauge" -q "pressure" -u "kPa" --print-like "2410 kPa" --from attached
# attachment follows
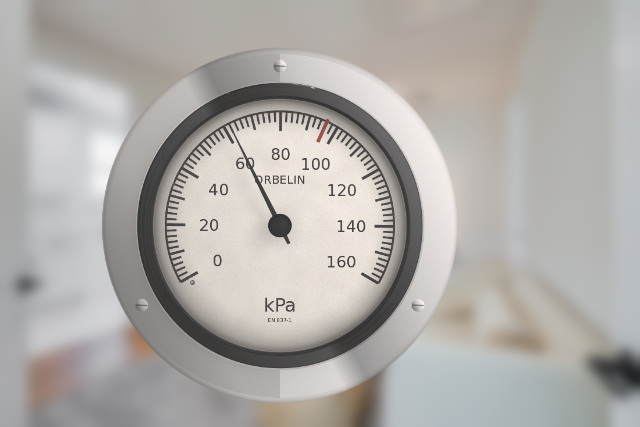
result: 62 kPa
